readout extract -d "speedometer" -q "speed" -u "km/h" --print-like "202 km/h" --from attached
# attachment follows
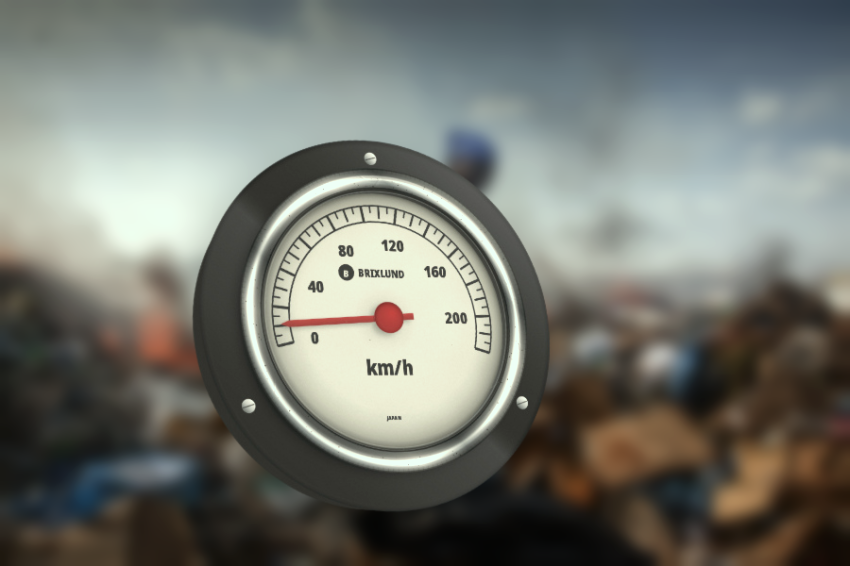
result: 10 km/h
